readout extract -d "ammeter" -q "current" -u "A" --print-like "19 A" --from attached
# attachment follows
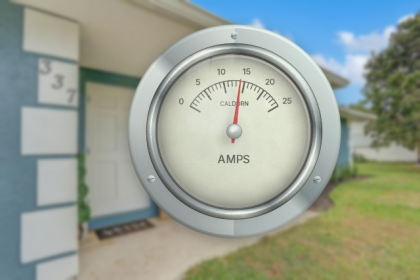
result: 14 A
